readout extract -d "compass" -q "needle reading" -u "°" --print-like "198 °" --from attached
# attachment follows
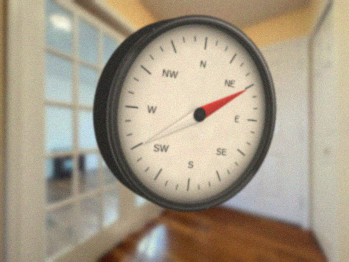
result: 60 °
